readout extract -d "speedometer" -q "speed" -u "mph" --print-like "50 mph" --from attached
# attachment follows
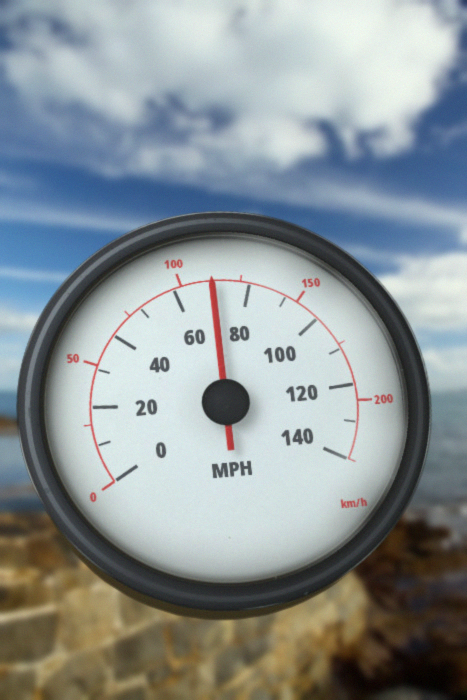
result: 70 mph
